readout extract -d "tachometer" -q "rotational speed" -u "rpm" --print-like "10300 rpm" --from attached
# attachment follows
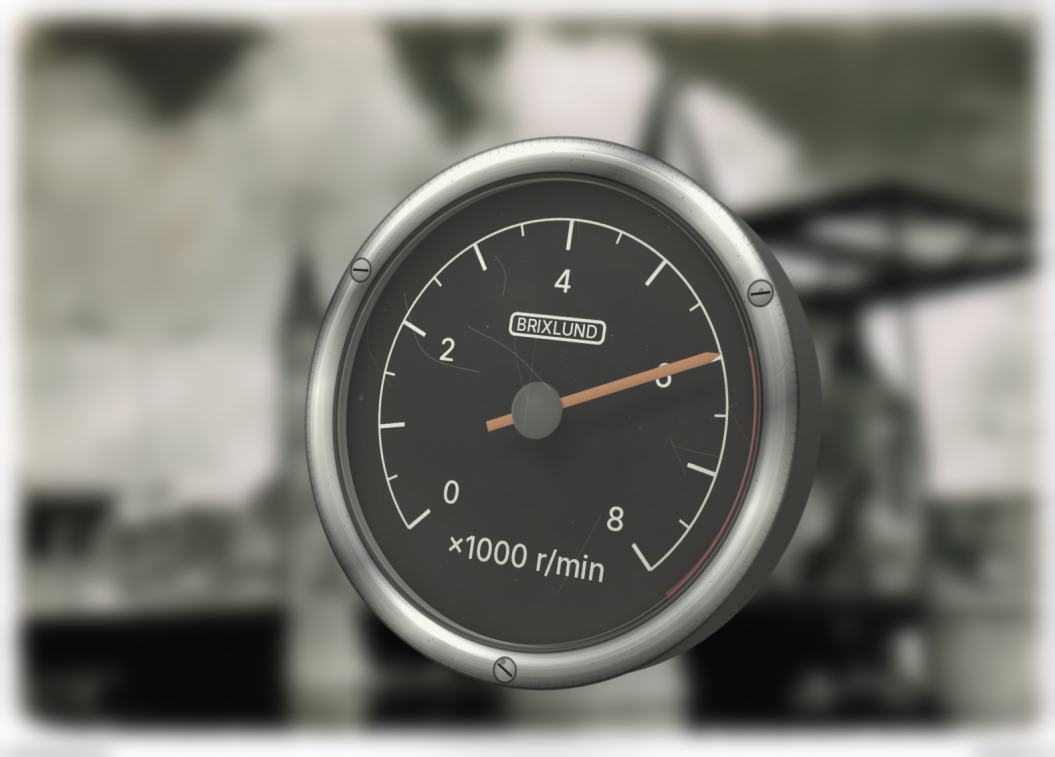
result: 6000 rpm
